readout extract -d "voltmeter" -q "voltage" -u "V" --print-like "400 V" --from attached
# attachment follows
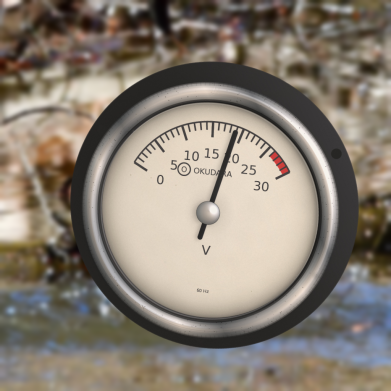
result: 19 V
